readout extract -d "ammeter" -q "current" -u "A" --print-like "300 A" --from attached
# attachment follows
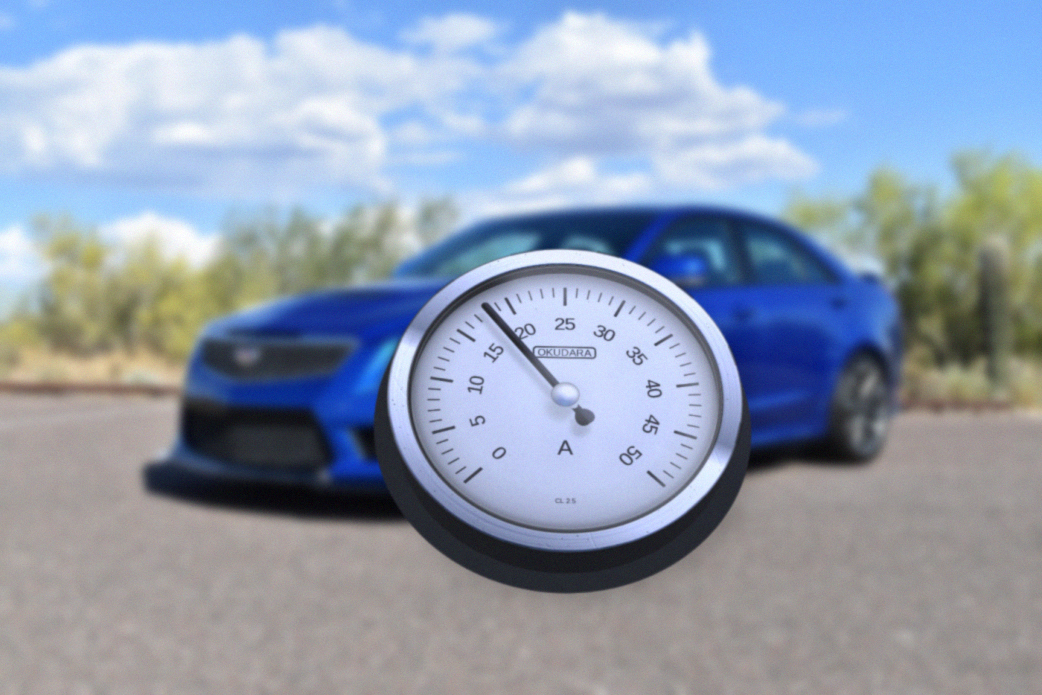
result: 18 A
